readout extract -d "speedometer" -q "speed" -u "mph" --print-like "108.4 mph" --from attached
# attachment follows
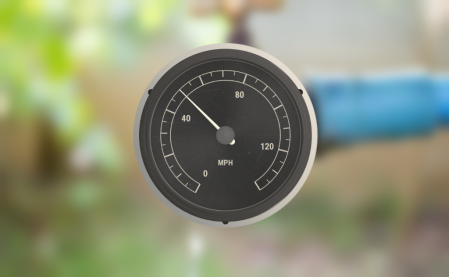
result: 50 mph
